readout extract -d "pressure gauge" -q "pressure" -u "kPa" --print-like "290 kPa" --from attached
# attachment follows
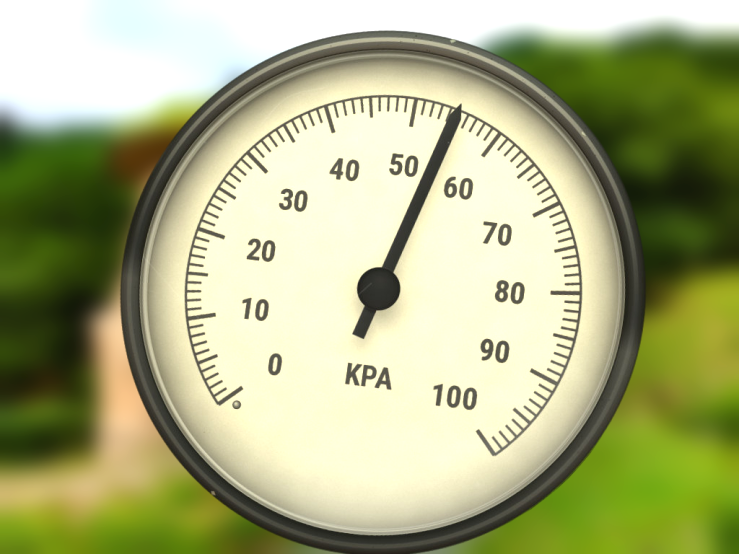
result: 55 kPa
